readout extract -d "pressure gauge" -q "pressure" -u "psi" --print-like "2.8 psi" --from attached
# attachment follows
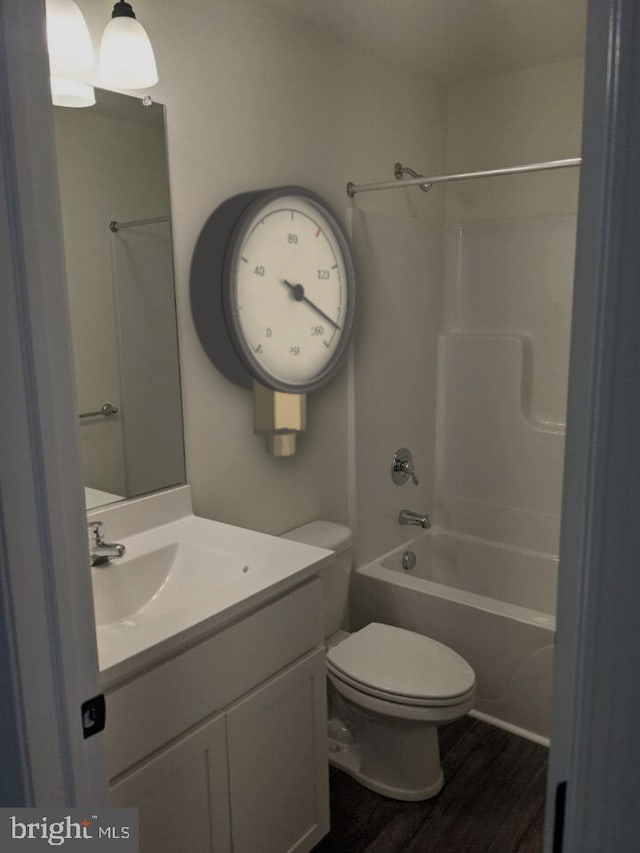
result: 150 psi
